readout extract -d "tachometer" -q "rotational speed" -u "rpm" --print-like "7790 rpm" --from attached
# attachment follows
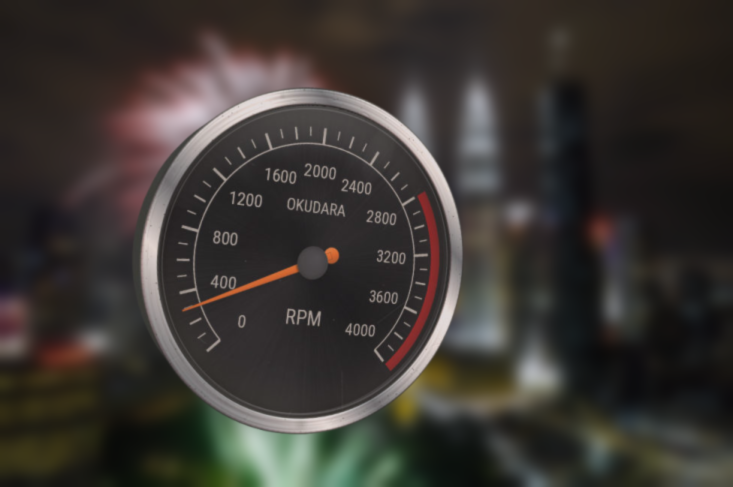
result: 300 rpm
